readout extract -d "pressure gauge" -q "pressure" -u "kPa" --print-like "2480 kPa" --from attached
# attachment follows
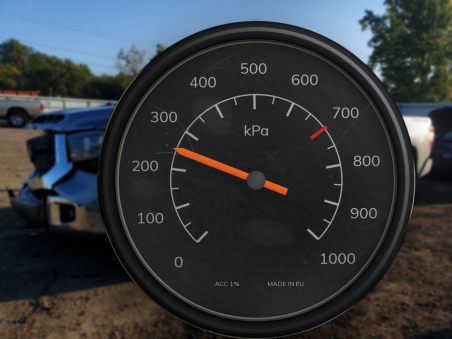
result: 250 kPa
